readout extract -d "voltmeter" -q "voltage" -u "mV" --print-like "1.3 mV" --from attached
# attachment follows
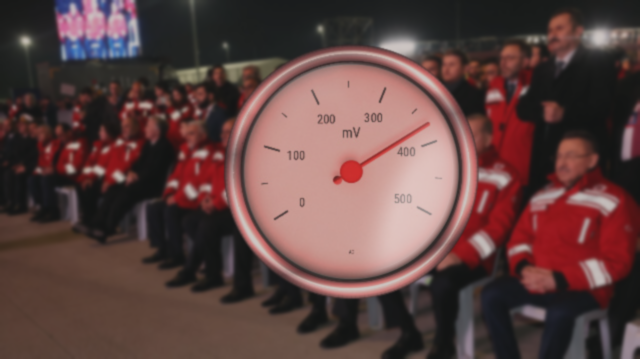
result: 375 mV
